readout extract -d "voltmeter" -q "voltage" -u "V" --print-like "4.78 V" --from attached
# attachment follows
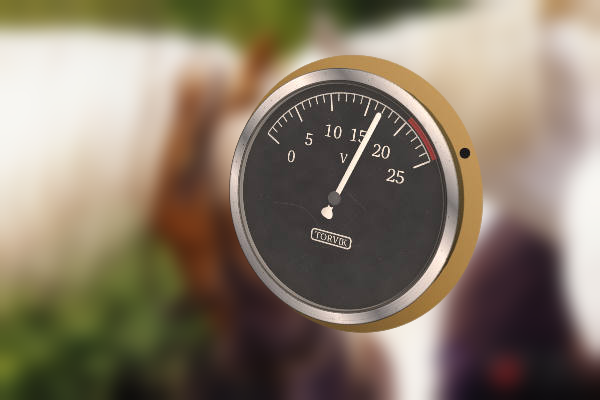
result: 17 V
